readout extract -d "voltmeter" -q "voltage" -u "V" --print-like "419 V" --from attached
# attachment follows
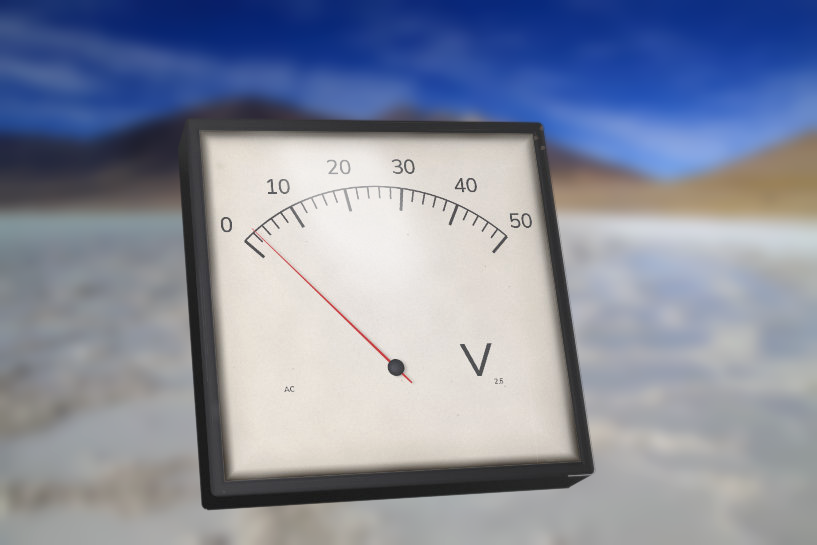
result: 2 V
